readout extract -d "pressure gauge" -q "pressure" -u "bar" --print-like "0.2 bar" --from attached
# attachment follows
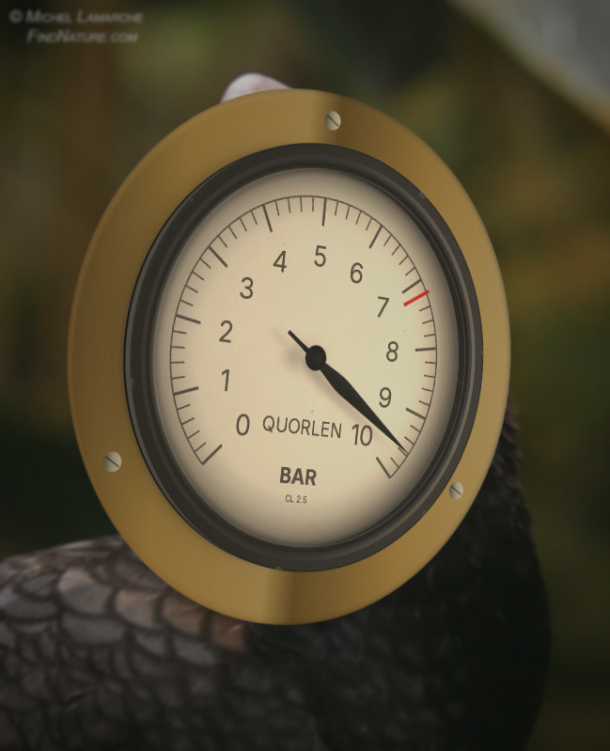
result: 9.6 bar
